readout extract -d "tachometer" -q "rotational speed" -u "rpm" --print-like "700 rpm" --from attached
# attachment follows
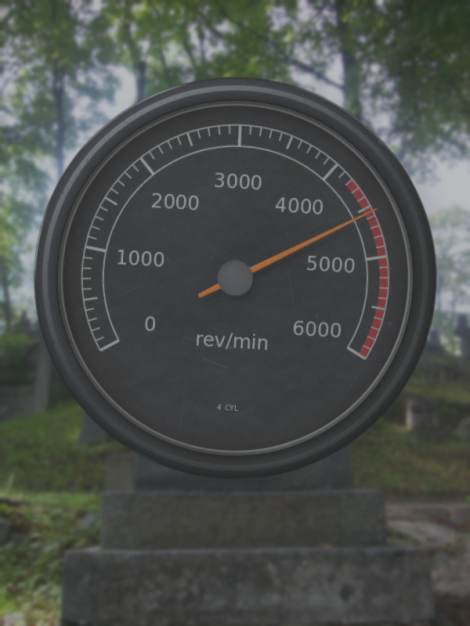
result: 4550 rpm
